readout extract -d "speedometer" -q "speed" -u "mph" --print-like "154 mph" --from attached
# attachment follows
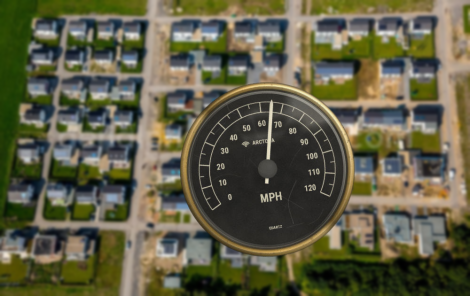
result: 65 mph
